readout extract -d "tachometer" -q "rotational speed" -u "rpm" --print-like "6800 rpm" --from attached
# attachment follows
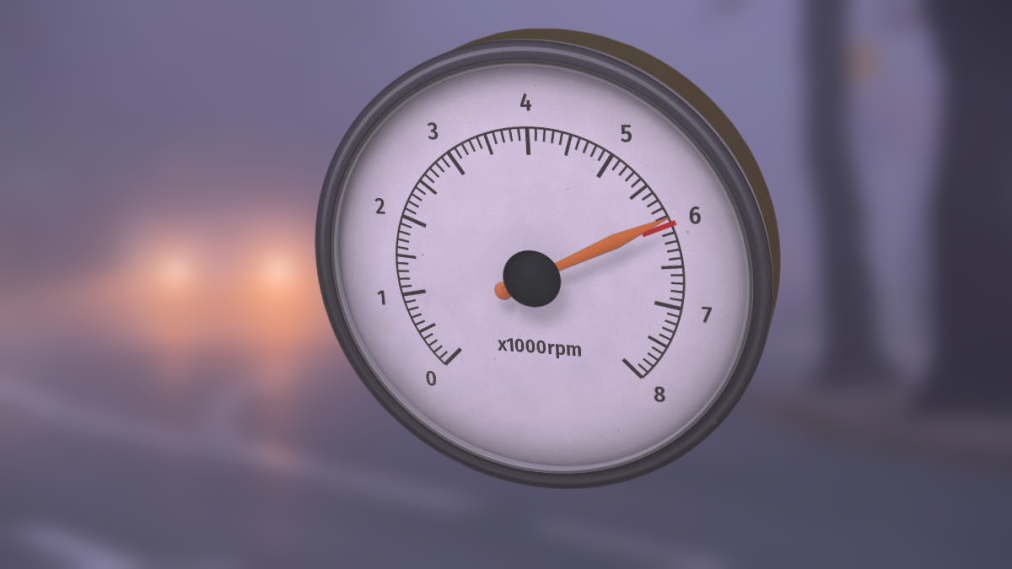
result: 5900 rpm
